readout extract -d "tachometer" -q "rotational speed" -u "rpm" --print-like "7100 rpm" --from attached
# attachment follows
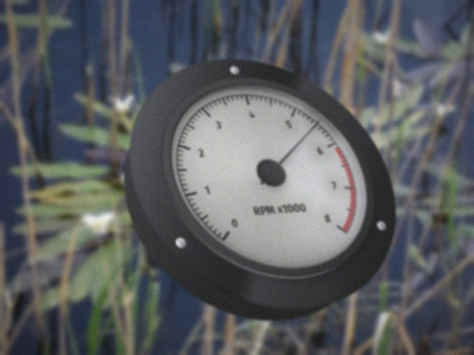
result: 5500 rpm
